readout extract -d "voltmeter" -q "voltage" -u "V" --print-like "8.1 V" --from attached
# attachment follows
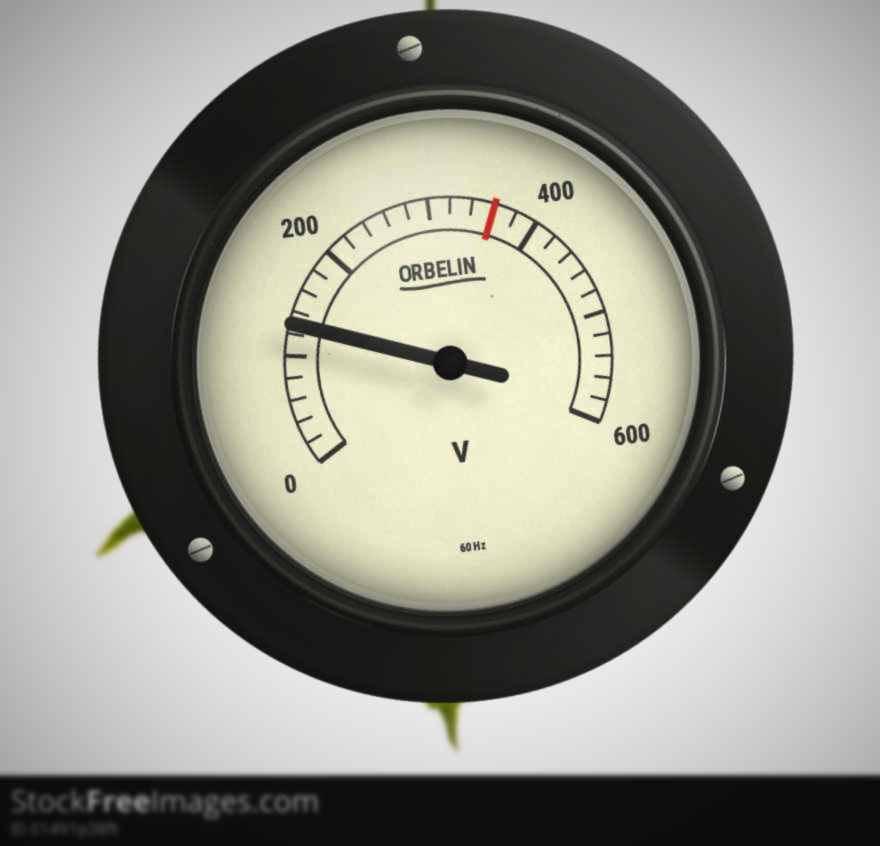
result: 130 V
